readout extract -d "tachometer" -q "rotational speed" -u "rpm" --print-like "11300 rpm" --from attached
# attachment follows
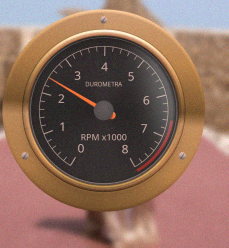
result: 2400 rpm
